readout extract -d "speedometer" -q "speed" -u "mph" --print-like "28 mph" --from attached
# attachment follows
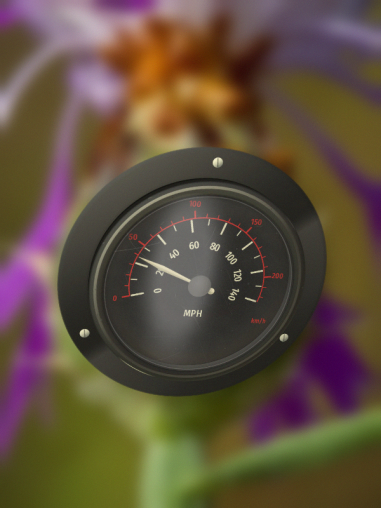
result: 25 mph
